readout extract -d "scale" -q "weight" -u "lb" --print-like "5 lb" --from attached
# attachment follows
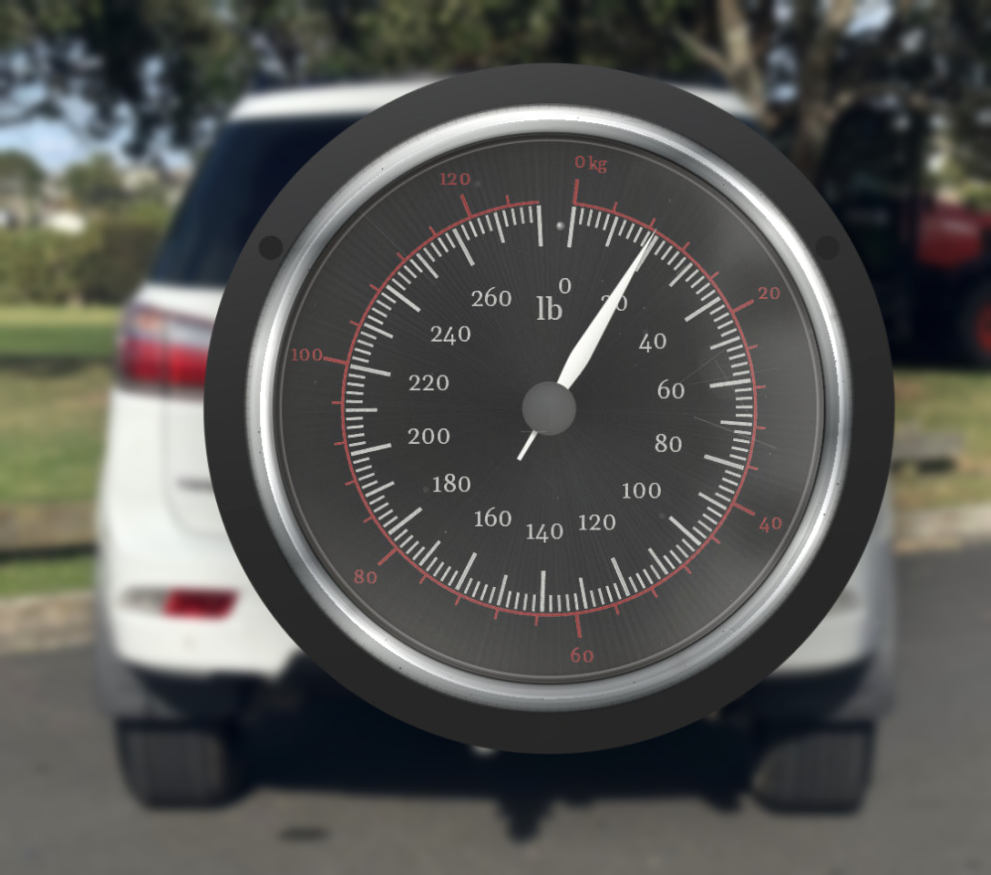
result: 19 lb
